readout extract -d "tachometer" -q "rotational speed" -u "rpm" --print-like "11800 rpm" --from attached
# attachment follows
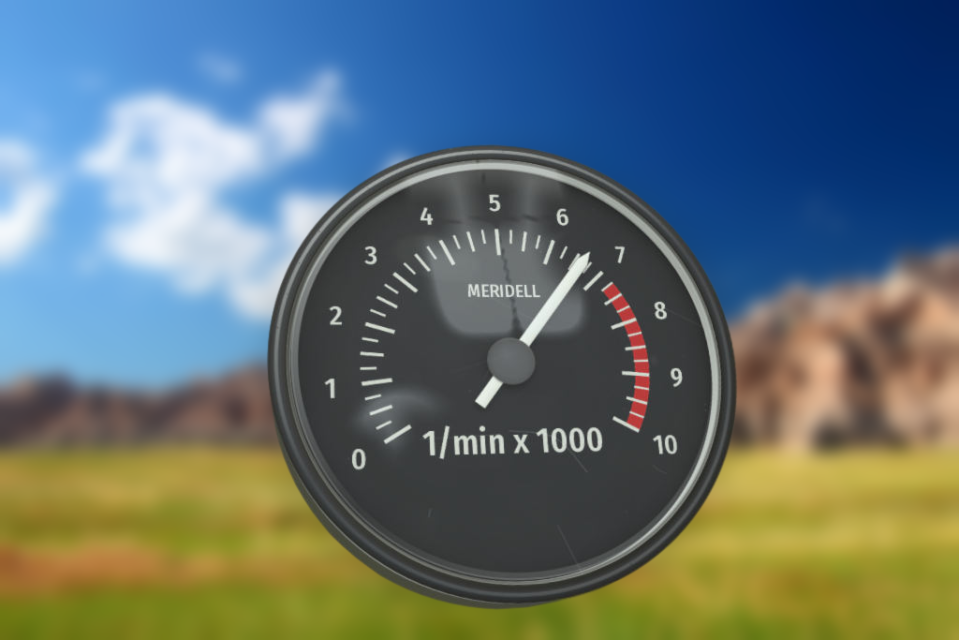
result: 6625 rpm
